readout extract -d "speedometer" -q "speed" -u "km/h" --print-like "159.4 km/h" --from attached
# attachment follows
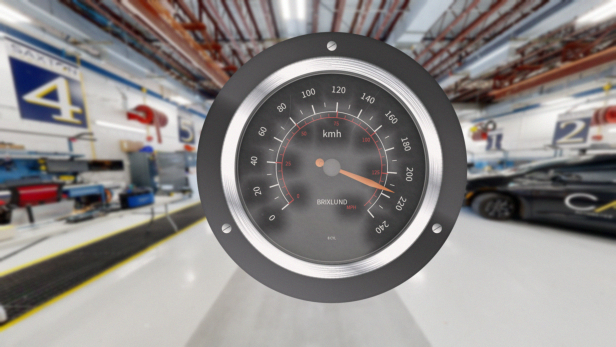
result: 215 km/h
